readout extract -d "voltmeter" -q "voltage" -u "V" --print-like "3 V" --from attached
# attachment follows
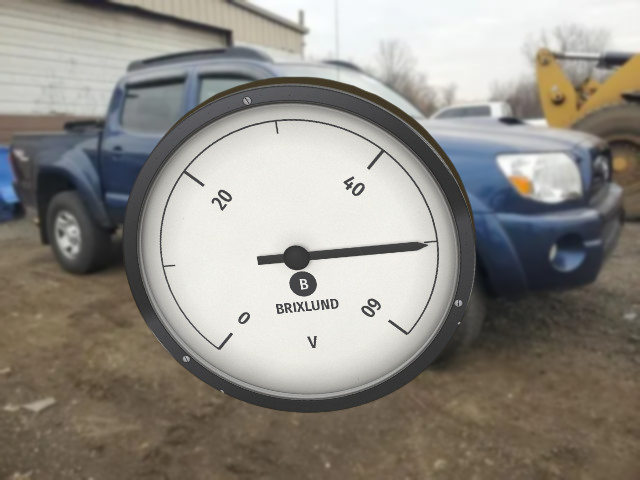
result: 50 V
